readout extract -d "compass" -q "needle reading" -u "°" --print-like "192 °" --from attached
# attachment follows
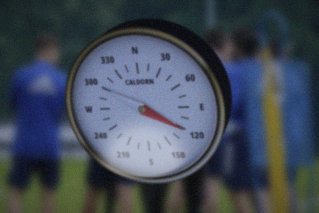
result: 120 °
